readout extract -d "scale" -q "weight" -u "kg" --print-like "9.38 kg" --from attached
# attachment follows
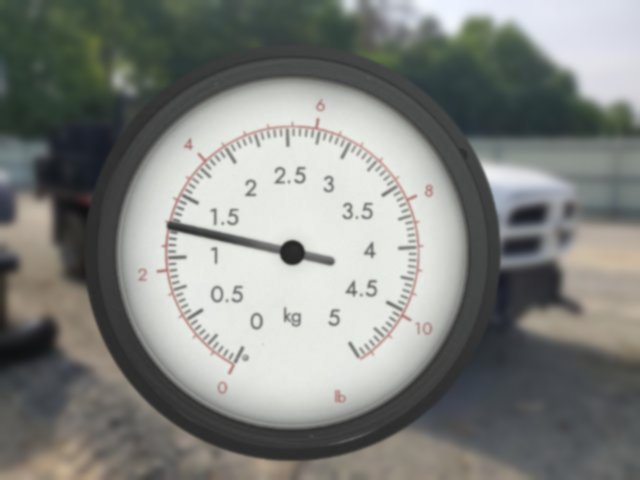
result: 1.25 kg
